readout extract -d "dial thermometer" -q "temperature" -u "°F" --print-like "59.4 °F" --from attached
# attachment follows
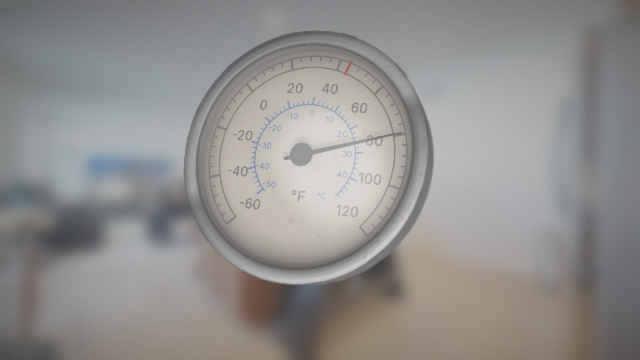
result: 80 °F
